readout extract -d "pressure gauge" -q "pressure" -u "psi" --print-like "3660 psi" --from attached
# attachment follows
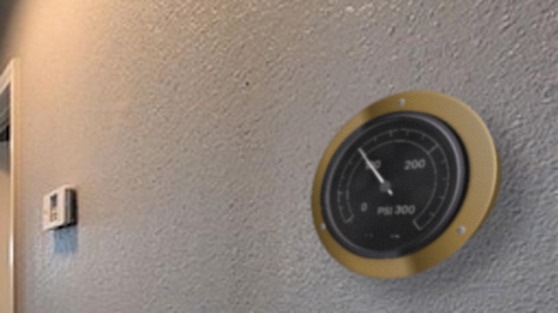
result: 100 psi
